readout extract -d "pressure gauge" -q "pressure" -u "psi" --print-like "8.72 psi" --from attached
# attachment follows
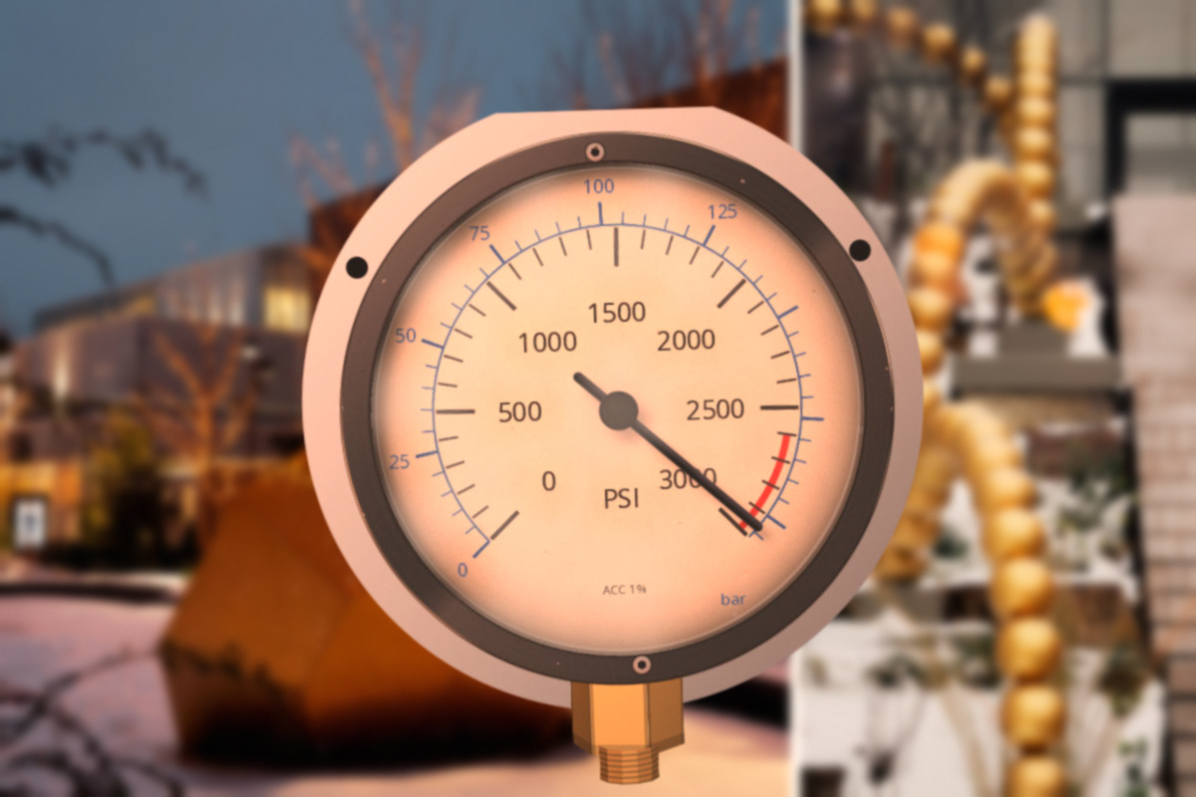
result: 2950 psi
